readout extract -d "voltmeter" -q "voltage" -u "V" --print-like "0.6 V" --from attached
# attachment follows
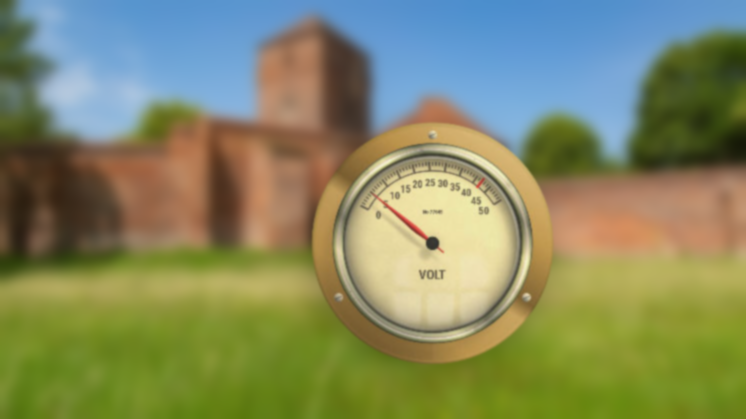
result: 5 V
